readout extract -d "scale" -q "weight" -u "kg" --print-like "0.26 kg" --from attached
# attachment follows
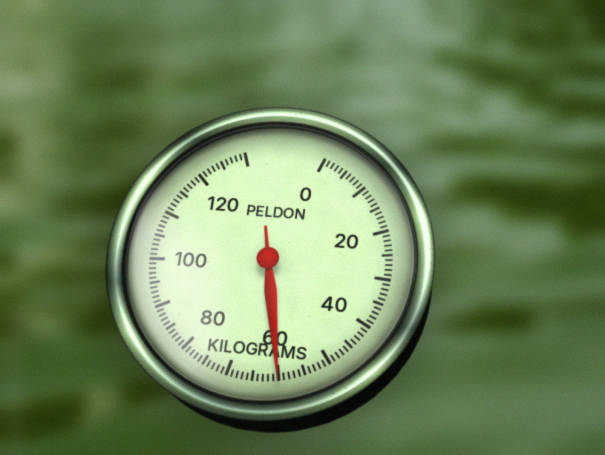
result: 60 kg
